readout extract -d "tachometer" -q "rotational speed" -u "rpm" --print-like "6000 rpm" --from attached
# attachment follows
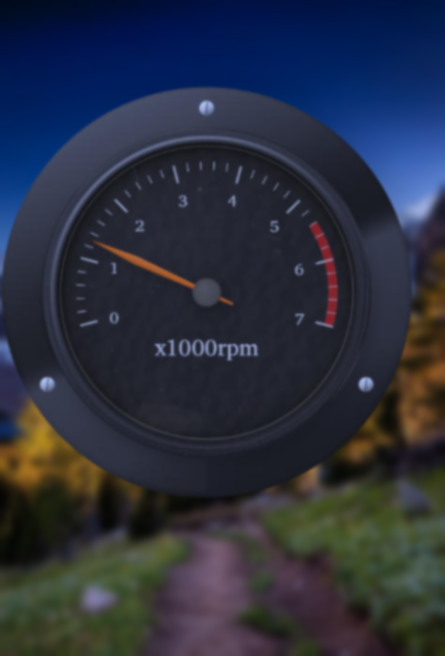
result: 1300 rpm
